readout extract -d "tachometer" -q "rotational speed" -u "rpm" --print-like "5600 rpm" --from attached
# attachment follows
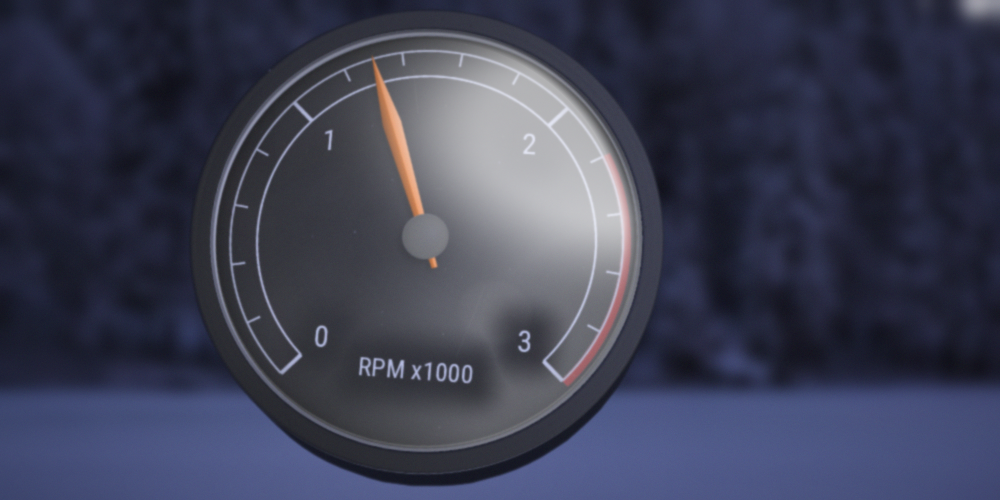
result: 1300 rpm
